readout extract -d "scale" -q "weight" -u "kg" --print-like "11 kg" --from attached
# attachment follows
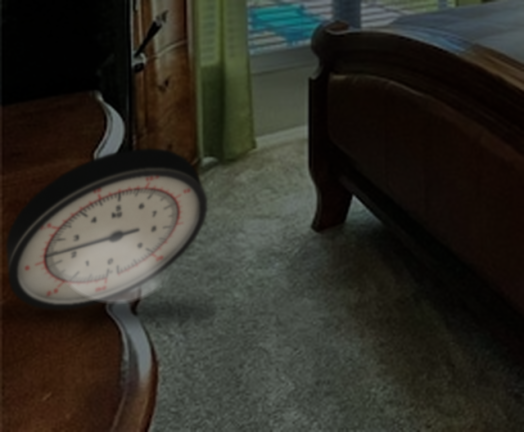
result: 2.5 kg
